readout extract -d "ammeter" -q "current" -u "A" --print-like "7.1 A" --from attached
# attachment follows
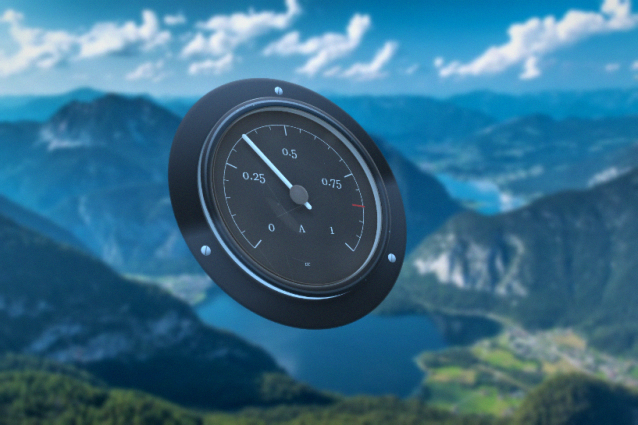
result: 0.35 A
